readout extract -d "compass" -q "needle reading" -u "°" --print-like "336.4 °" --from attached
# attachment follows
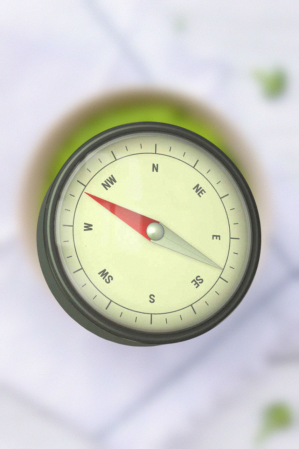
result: 295 °
